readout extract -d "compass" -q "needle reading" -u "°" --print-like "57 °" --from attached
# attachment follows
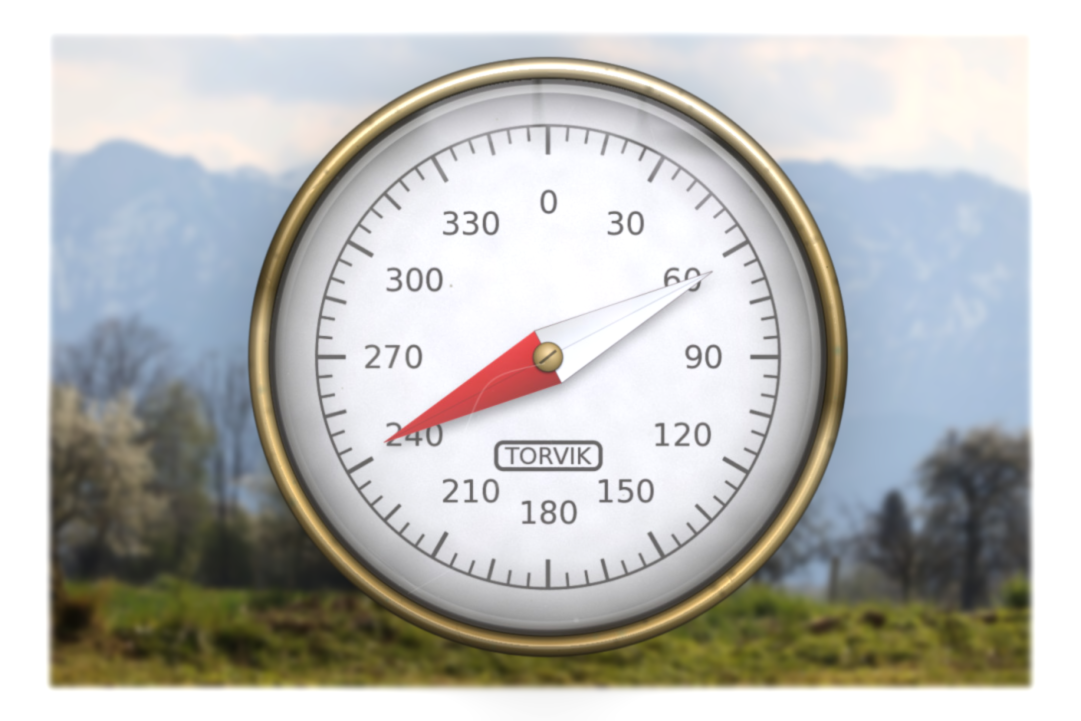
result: 242.5 °
